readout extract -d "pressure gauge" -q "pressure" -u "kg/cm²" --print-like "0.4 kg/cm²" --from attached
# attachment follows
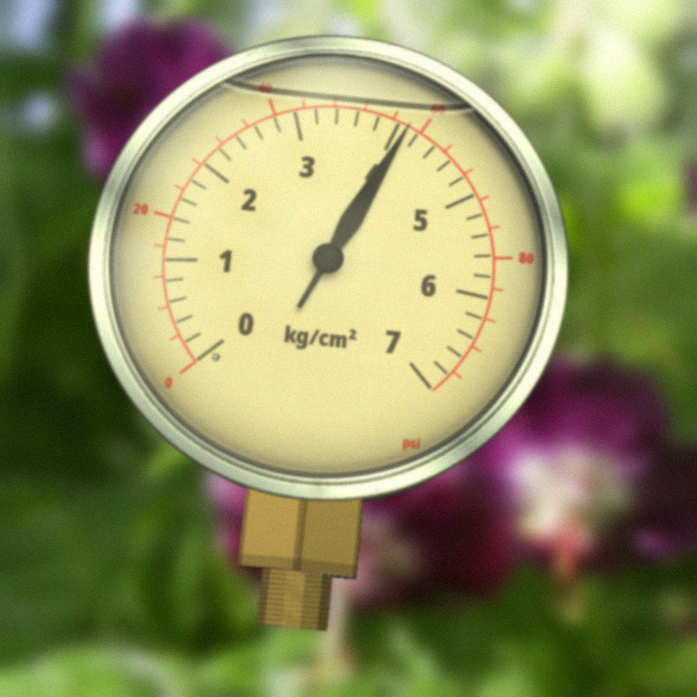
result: 4.1 kg/cm²
